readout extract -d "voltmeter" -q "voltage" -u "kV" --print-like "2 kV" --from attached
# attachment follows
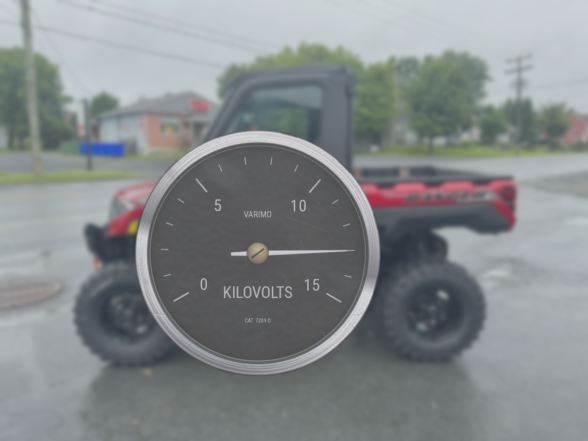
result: 13 kV
